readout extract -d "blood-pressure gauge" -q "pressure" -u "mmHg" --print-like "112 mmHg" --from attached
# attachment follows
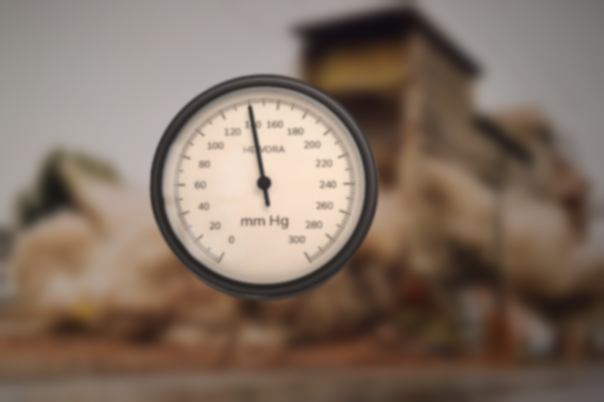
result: 140 mmHg
